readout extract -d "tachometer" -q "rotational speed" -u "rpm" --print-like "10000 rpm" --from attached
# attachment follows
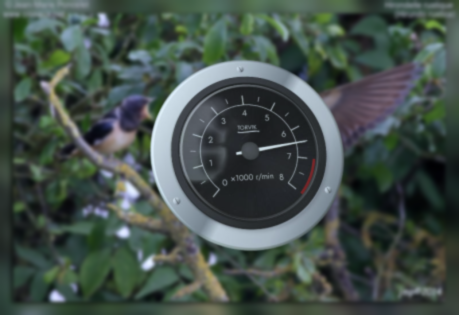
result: 6500 rpm
